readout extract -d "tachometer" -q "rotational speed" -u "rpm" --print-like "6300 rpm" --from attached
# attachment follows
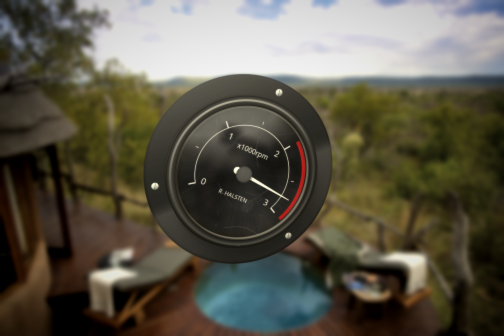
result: 2750 rpm
